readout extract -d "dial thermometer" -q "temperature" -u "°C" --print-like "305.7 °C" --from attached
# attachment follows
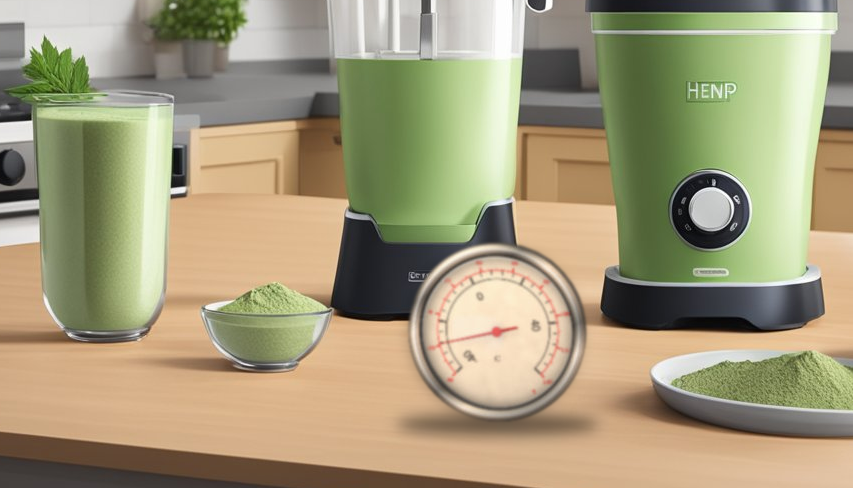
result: -28 °C
